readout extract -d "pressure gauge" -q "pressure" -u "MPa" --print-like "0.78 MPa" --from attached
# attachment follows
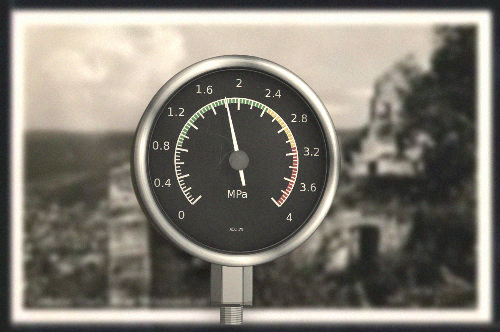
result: 1.8 MPa
